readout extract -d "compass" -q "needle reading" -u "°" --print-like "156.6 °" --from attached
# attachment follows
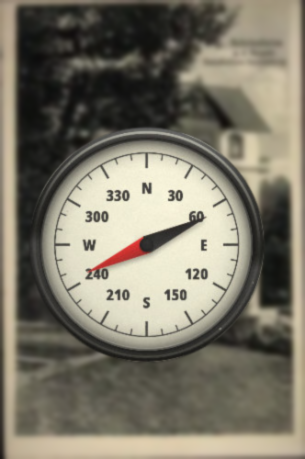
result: 245 °
